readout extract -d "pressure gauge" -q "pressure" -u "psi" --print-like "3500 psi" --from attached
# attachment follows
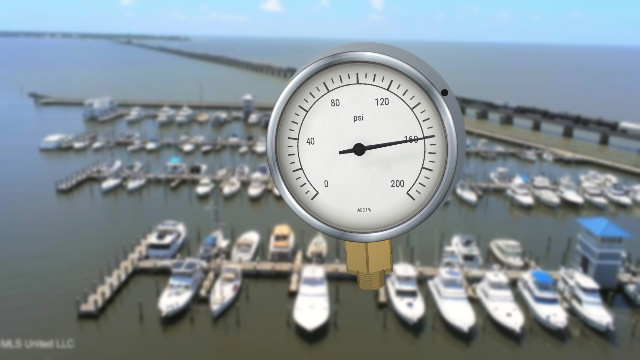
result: 160 psi
